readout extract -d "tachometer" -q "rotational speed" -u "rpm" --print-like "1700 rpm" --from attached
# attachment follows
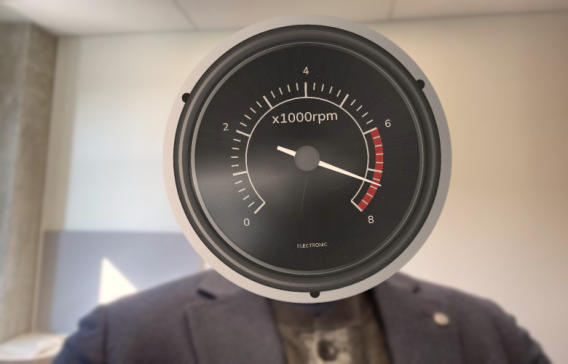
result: 7300 rpm
